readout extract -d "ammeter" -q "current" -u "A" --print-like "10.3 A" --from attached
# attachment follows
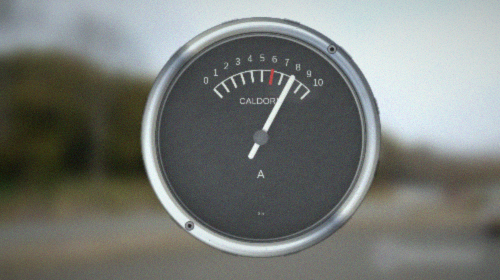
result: 8 A
